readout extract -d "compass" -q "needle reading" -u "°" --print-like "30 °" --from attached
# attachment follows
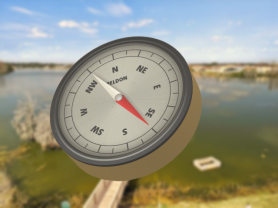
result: 150 °
